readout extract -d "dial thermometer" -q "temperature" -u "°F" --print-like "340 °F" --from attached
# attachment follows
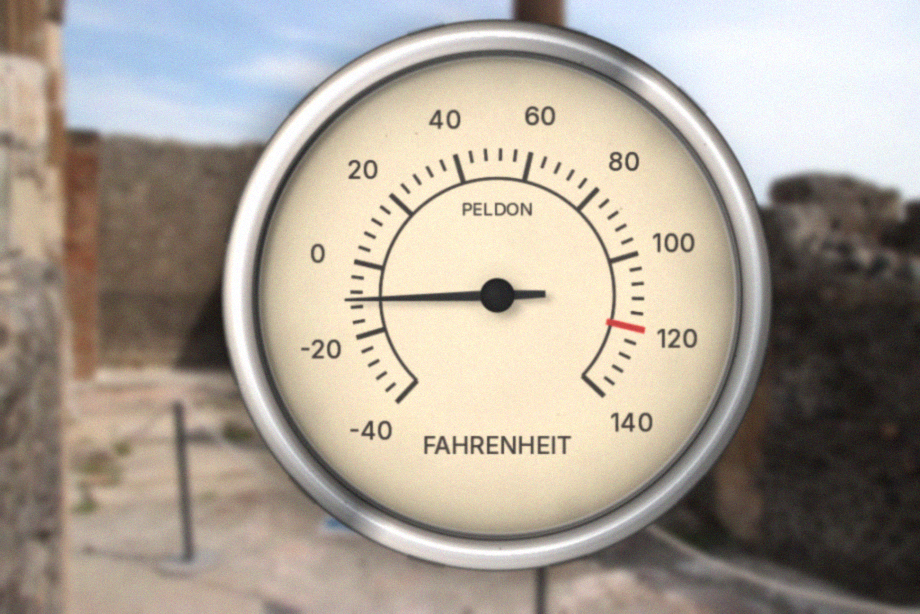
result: -10 °F
